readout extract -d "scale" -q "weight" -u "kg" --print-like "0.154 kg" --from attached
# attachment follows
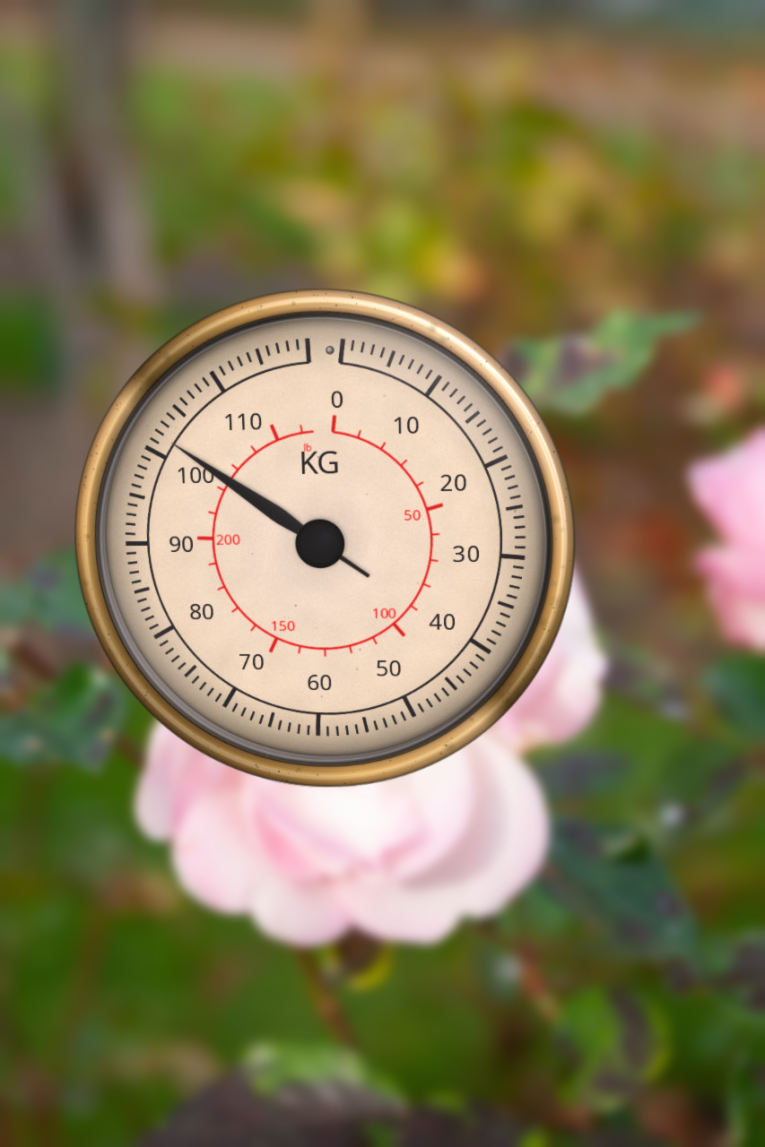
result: 102 kg
